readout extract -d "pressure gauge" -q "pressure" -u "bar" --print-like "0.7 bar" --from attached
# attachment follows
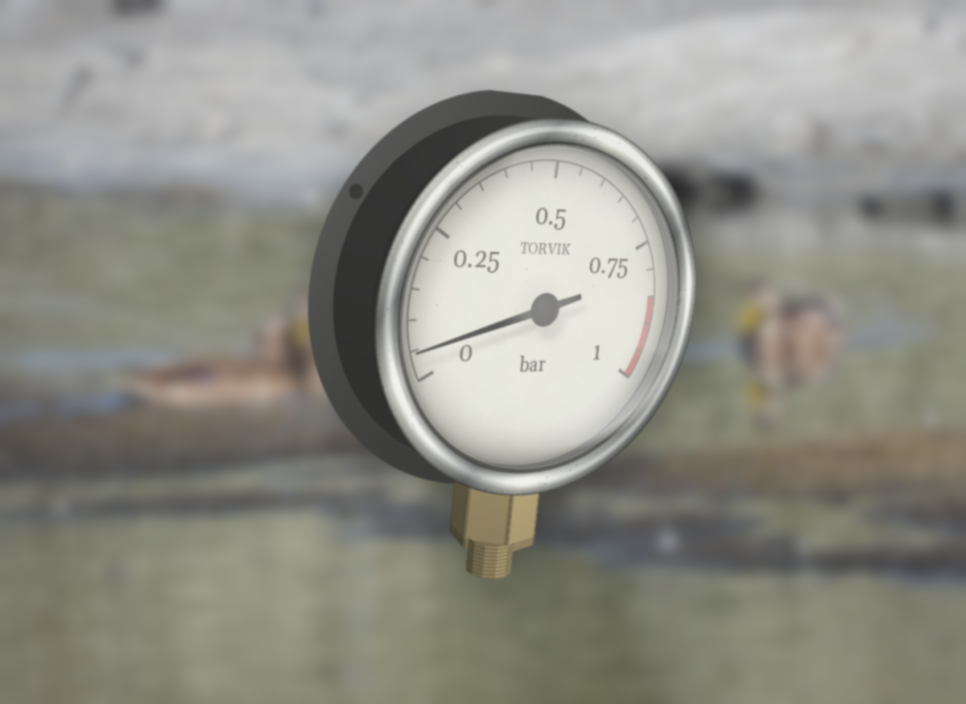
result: 0.05 bar
